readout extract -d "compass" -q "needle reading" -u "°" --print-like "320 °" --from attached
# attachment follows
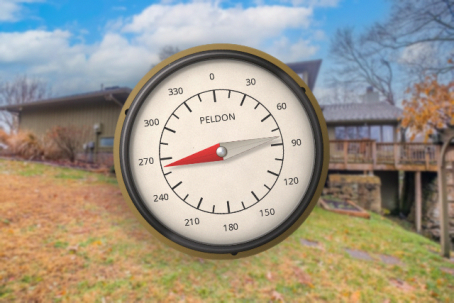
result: 262.5 °
